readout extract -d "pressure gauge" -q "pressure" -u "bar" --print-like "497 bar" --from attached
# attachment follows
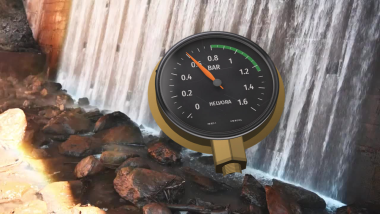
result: 0.6 bar
